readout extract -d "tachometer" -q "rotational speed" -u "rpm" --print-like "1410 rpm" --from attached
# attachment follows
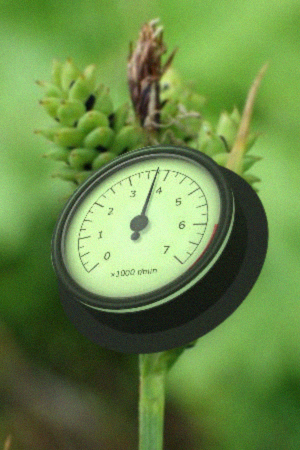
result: 3750 rpm
